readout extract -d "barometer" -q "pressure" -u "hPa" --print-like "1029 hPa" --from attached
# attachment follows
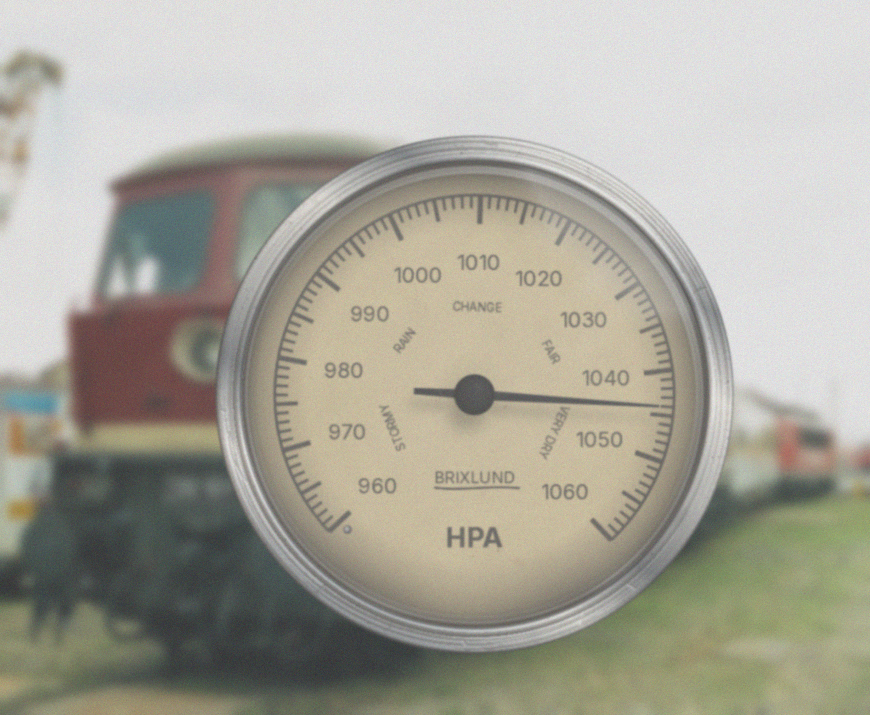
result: 1044 hPa
